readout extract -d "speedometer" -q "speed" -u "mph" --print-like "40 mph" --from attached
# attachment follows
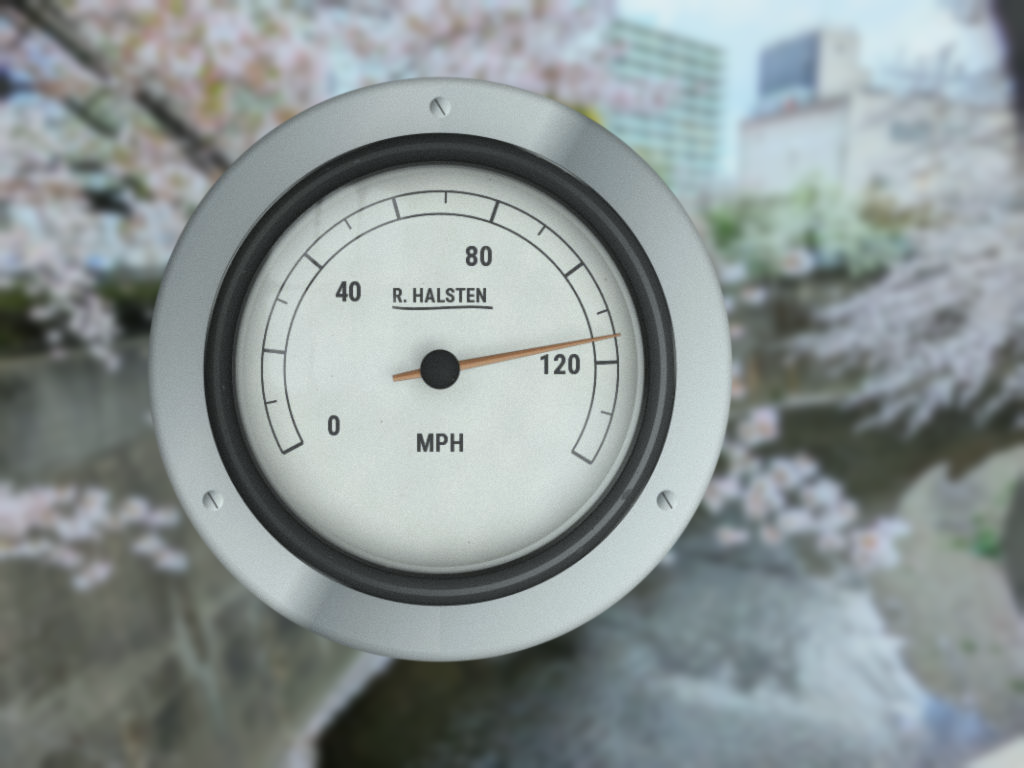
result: 115 mph
